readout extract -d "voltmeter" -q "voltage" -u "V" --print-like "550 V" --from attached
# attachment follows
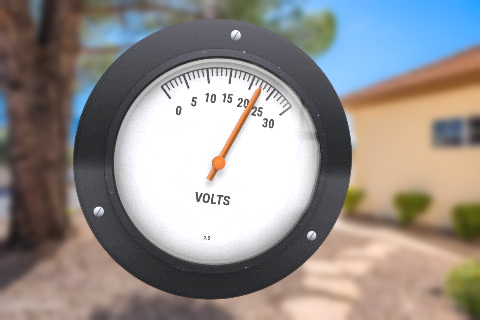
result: 22 V
